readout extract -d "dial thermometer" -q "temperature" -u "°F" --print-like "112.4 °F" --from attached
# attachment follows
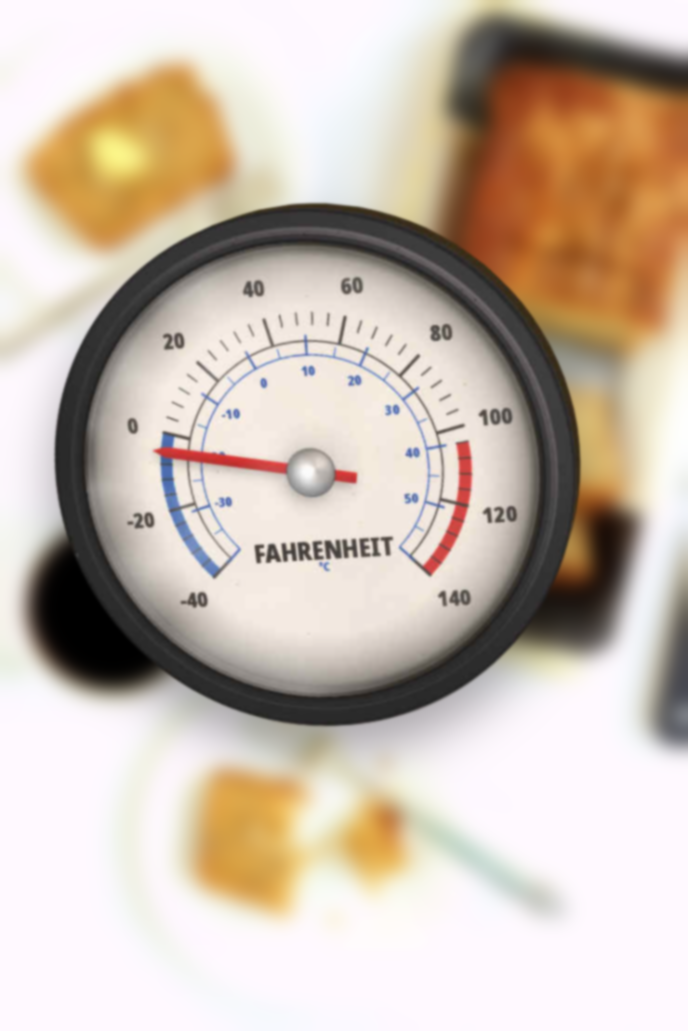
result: -4 °F
